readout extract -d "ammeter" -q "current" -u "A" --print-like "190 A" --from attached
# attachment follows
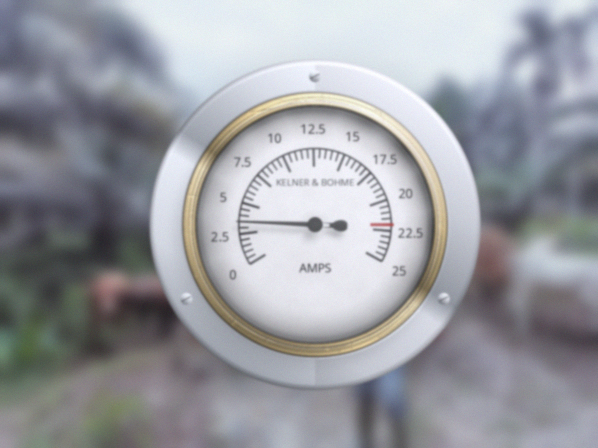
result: 3.5 A
